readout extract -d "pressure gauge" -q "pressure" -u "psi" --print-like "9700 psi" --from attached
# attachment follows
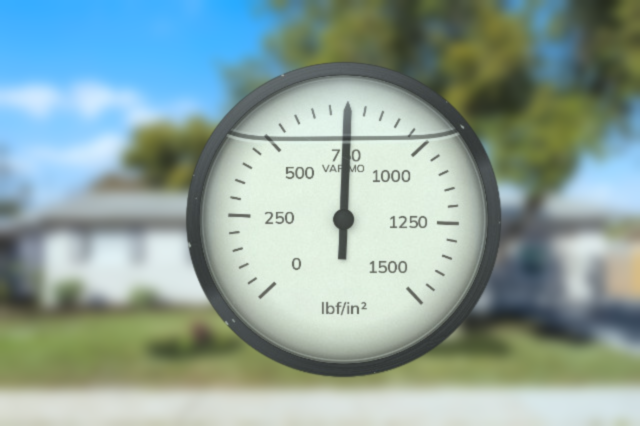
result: 750 psi
